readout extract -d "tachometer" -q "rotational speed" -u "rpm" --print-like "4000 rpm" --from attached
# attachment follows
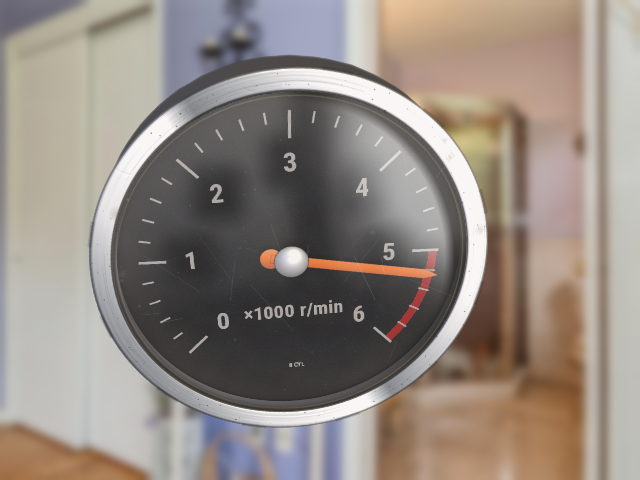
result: 5200 rpm
